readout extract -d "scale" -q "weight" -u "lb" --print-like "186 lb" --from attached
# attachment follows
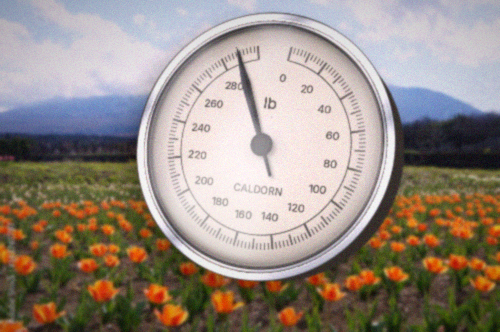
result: 290 lb
